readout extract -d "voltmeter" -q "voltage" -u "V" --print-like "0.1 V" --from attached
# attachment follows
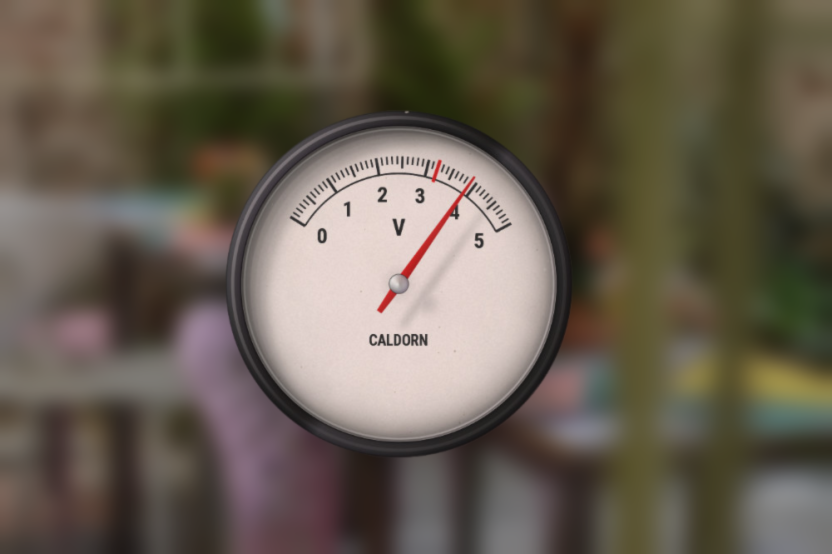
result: 3.9 V
